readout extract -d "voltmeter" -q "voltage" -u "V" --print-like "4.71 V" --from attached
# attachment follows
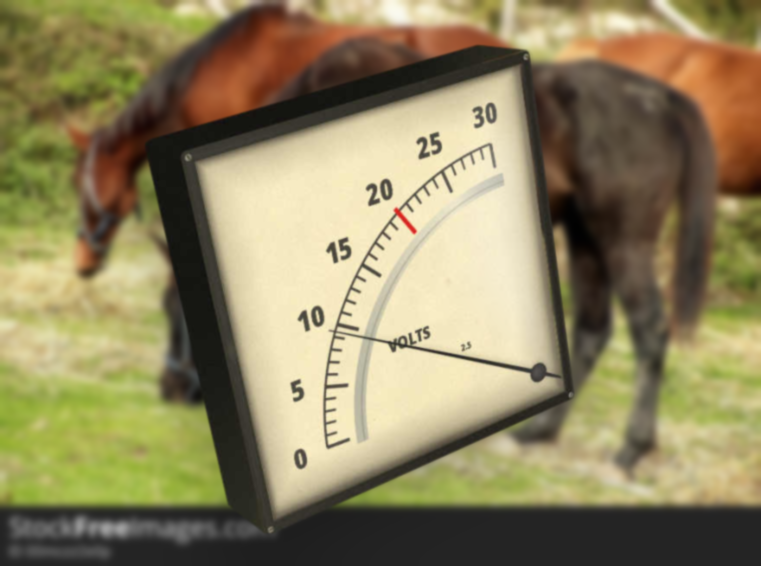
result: 9.5 V
